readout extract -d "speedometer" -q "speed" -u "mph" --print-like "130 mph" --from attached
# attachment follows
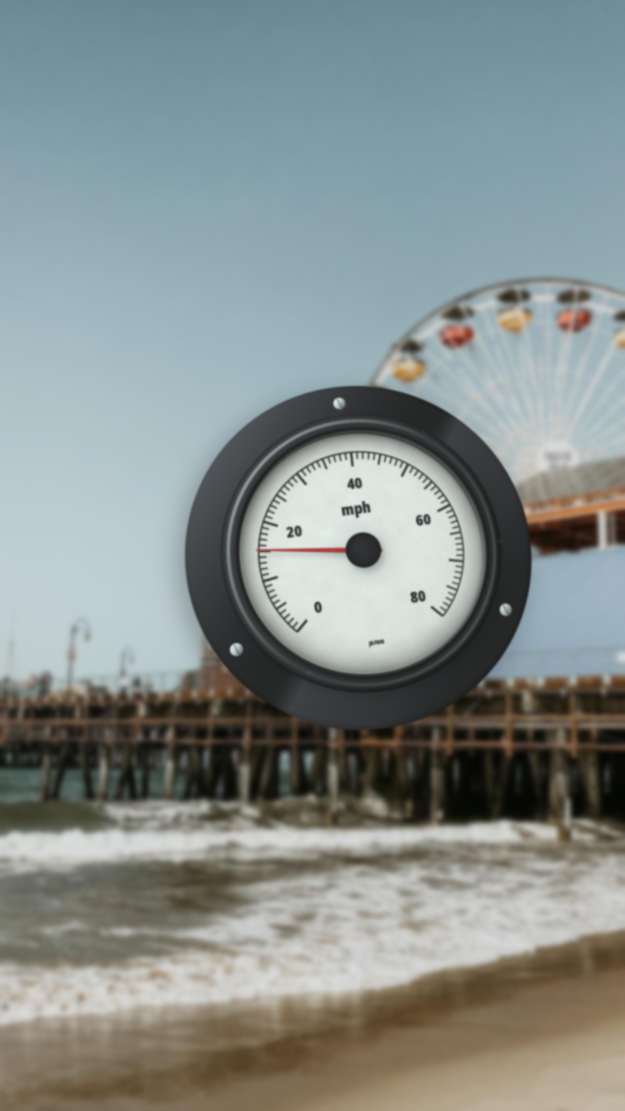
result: 15 mph
